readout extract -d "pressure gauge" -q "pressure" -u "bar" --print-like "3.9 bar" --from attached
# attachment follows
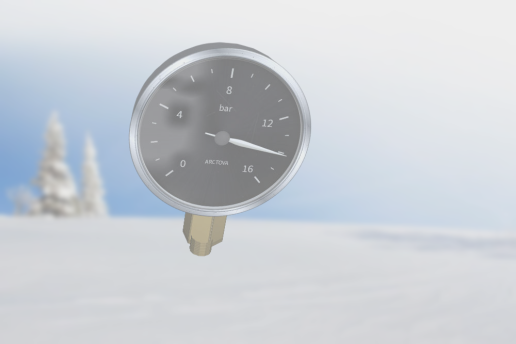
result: 14 bar
